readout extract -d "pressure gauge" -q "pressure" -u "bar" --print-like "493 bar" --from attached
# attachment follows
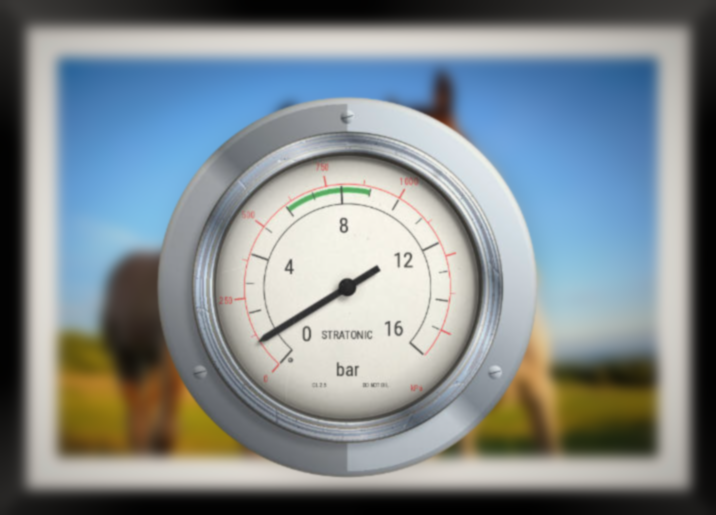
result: 1 bar
